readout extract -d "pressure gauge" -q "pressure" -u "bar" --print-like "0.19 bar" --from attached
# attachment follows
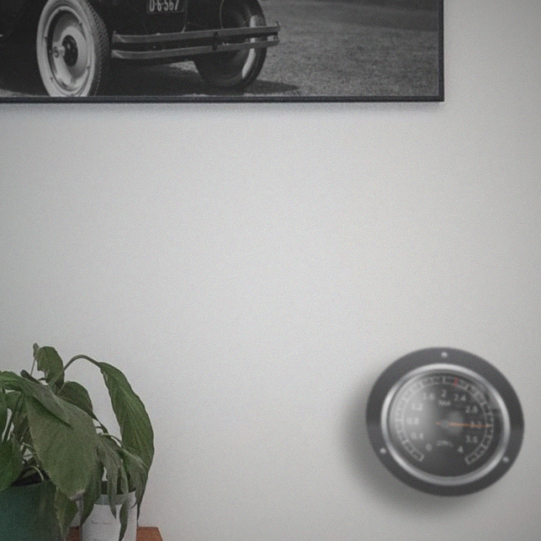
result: 3.2 bar
